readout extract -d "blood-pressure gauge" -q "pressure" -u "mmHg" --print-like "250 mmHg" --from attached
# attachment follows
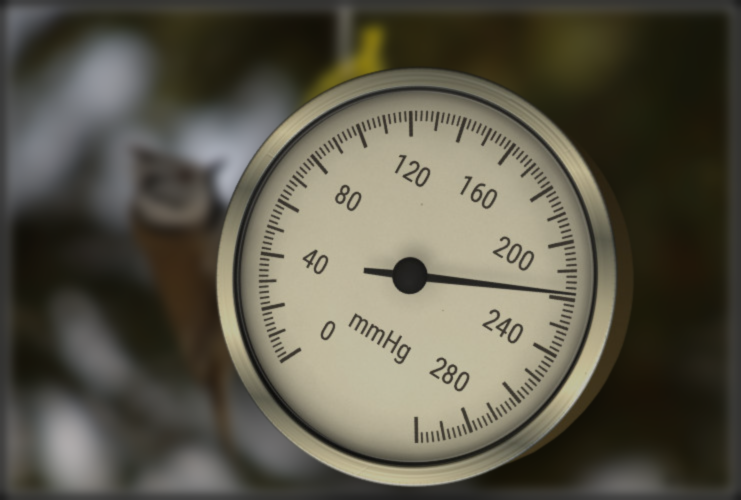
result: 218 mmHg
